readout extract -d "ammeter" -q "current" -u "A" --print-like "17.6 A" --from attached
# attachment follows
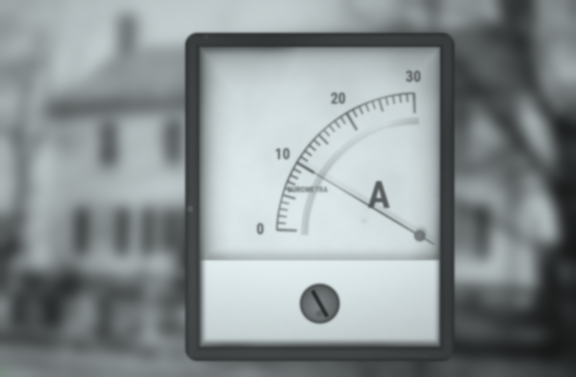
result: 10 A
